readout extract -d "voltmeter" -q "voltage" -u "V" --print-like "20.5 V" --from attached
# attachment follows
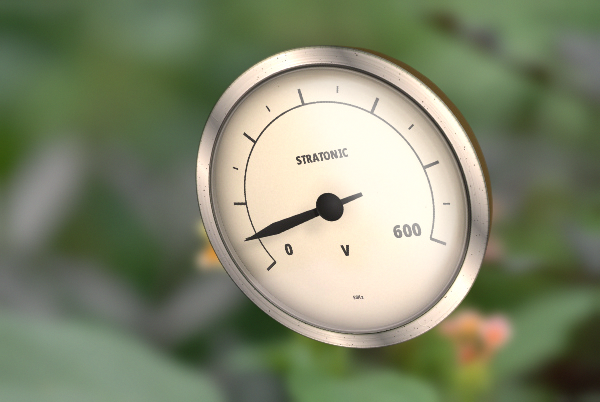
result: 50 V
